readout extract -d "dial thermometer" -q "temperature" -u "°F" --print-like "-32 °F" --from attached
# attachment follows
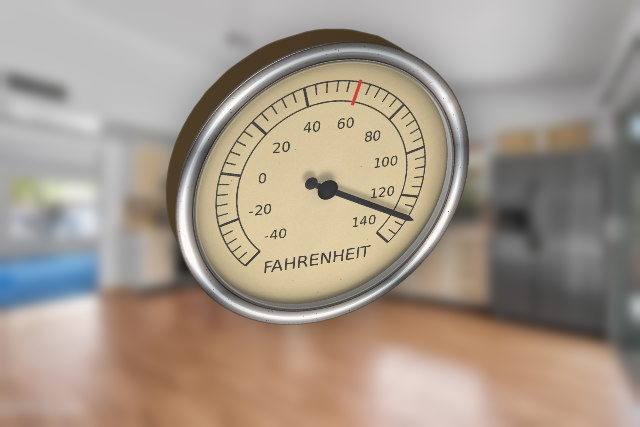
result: 128 °F
